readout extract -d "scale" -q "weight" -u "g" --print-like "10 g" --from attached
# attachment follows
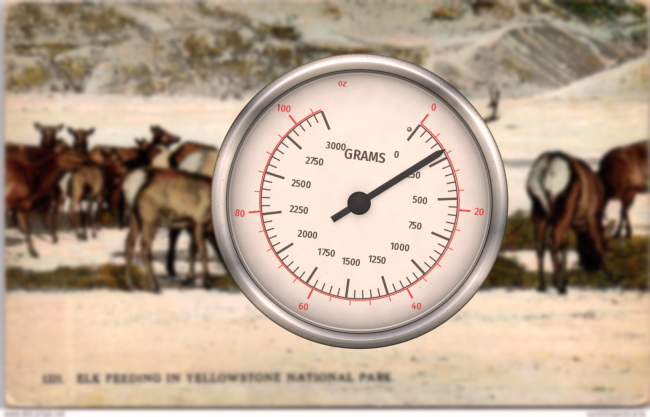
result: 200 g
